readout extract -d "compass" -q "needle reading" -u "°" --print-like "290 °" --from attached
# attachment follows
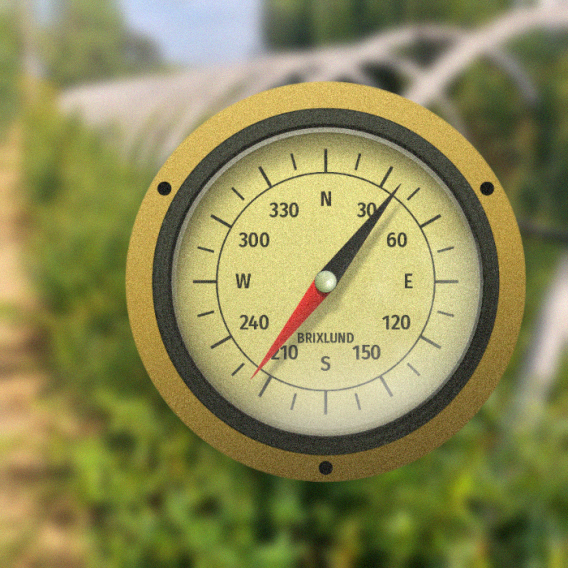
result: 217.5 °
